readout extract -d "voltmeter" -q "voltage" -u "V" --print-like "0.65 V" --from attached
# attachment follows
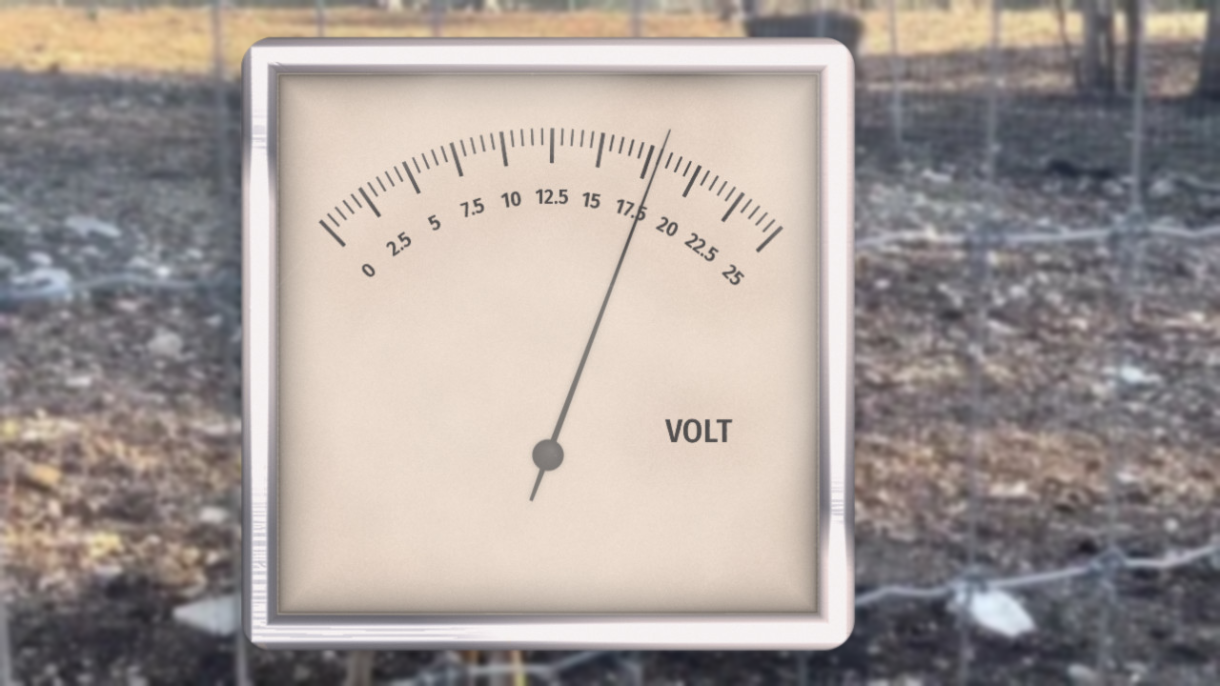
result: 18 V
